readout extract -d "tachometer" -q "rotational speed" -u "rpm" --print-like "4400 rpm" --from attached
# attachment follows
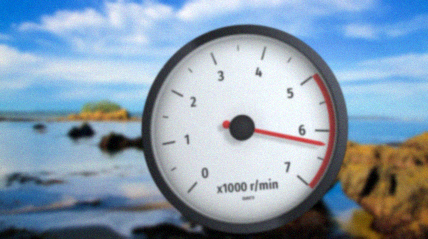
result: 6250 rpm
